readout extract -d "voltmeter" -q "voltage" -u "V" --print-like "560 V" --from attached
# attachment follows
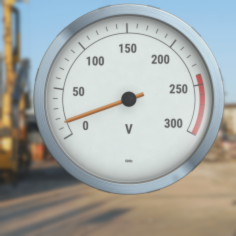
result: 15 V
